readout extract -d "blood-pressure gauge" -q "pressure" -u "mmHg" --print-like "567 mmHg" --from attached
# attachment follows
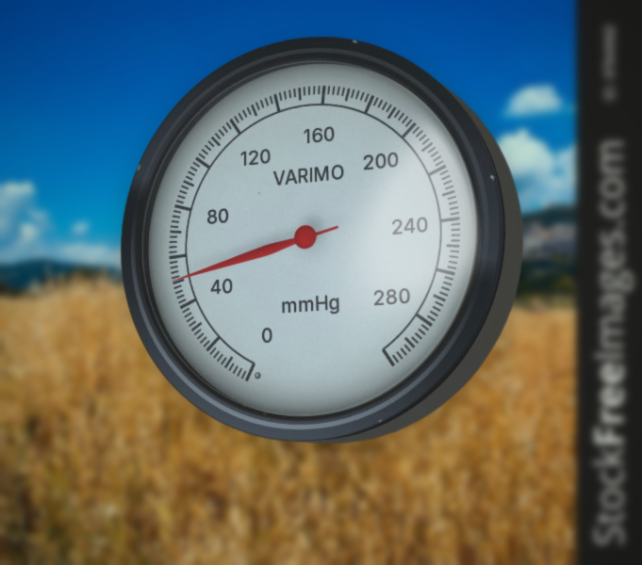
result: 50 mmHg
